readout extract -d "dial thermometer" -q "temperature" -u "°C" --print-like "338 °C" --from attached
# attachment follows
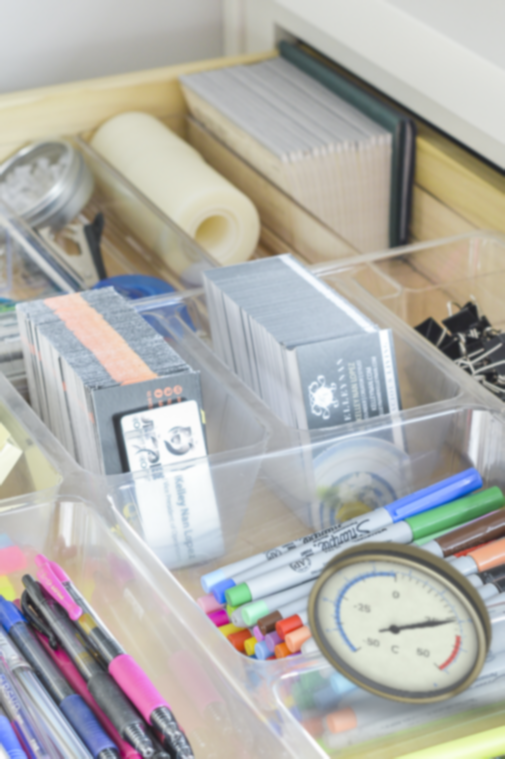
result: 25 °C
